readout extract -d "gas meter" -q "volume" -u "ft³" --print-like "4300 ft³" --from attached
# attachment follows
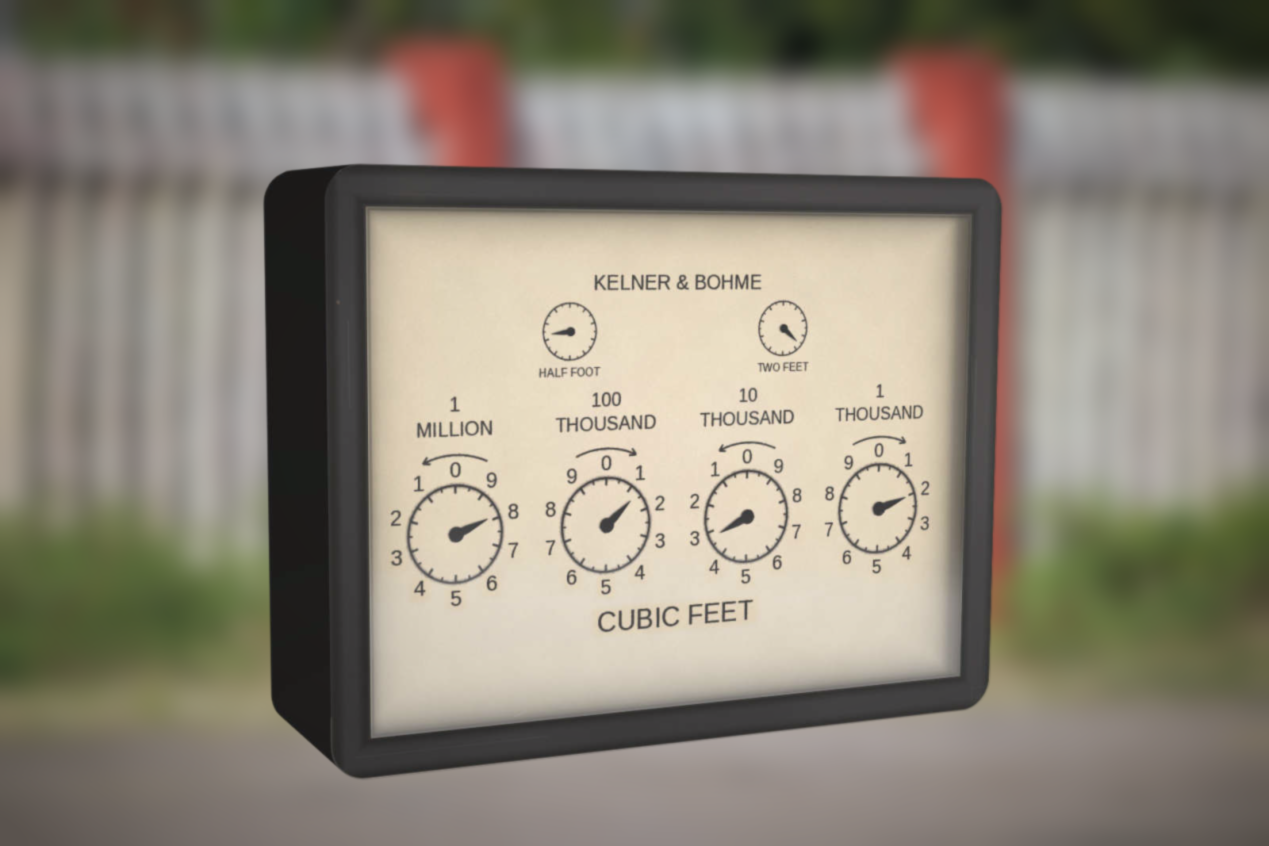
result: 813200 ft³
